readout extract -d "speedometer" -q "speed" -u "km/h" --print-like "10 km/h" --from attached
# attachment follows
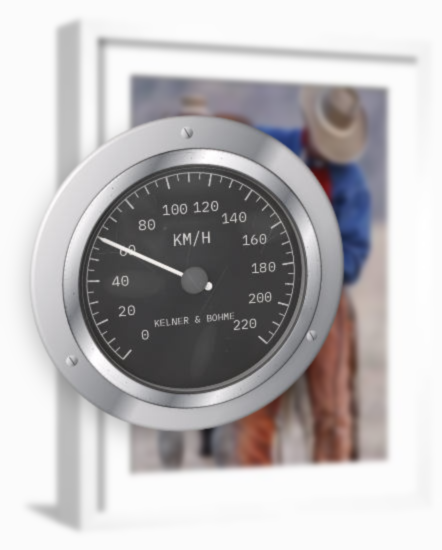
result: 60 km/h
